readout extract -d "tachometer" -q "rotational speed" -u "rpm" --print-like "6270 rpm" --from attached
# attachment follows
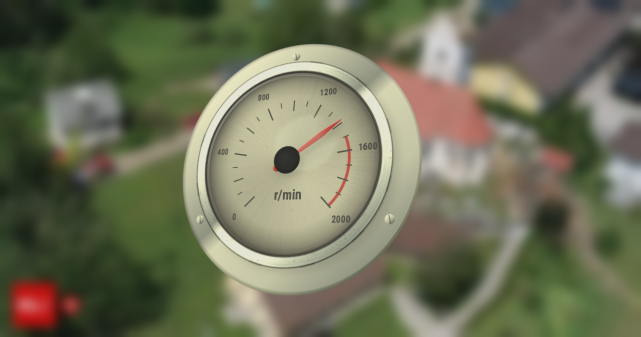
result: 1400 rpm
